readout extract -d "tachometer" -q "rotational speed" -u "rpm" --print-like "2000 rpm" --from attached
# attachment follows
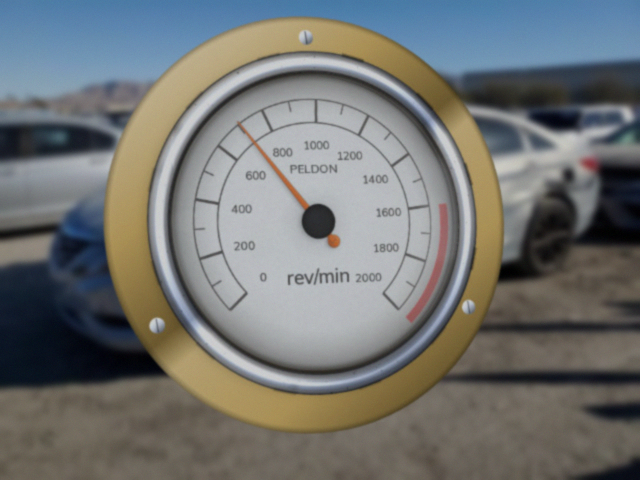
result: 700 rpm
